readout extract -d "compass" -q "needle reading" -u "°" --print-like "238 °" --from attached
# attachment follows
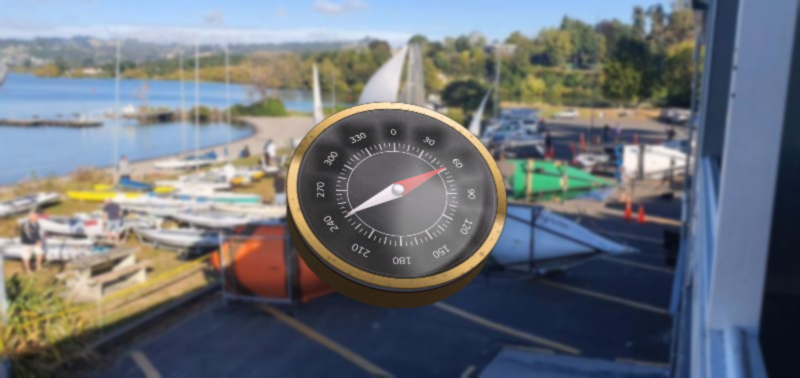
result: 60 °
